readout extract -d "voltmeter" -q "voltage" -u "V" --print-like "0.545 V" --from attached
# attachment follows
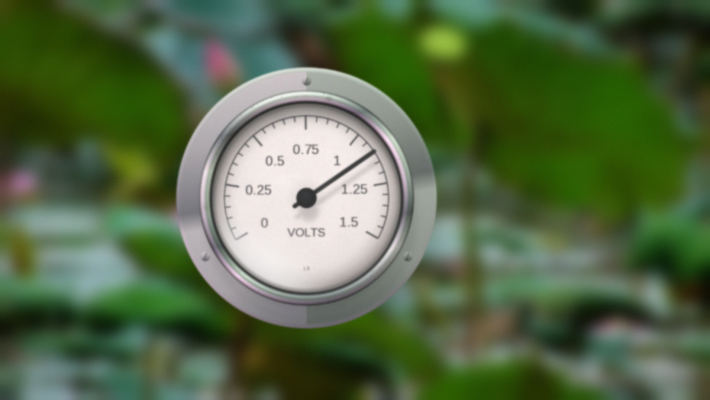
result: 1.1 V
